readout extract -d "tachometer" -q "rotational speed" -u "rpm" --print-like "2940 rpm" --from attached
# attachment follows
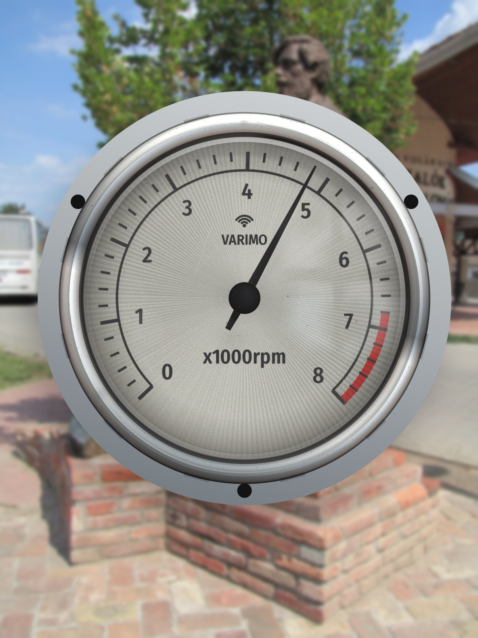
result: 4800 rpm
